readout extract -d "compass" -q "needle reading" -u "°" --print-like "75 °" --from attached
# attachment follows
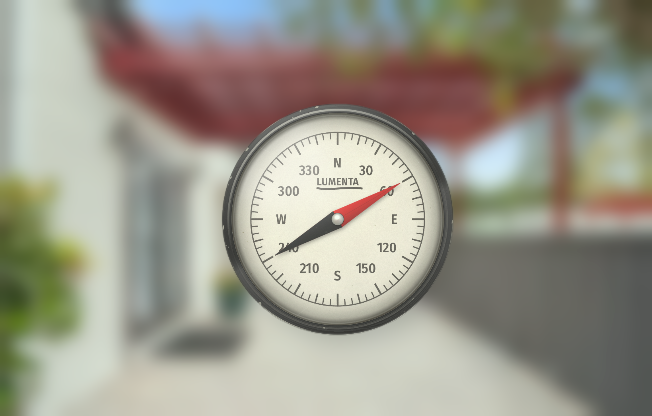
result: 60 °
